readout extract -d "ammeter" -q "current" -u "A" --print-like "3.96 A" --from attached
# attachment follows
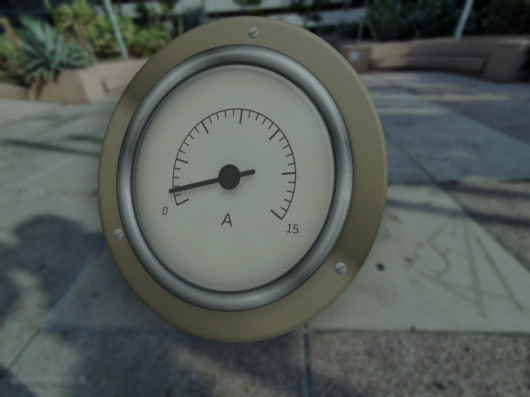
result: 0.75 A
